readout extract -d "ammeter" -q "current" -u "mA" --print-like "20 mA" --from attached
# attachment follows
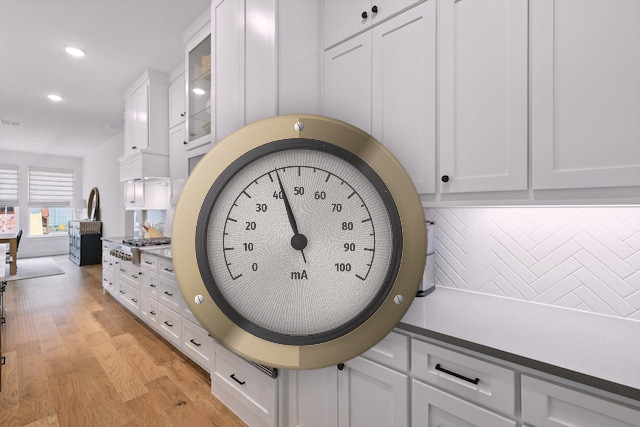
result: 42.5 mA
